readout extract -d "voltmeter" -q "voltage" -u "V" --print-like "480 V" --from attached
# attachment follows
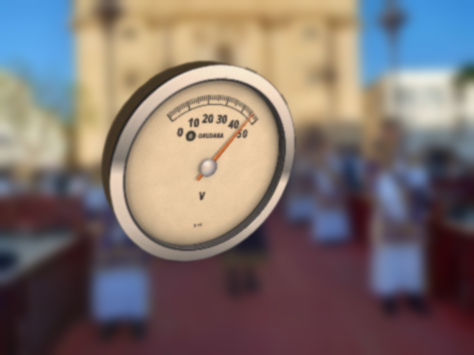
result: 45 V
